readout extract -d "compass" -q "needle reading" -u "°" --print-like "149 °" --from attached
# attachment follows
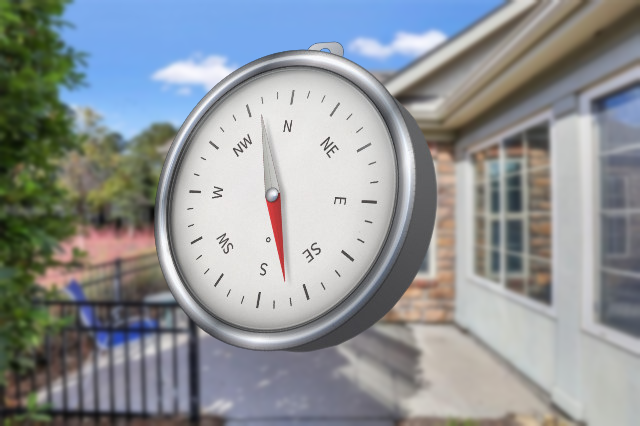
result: 160 °
